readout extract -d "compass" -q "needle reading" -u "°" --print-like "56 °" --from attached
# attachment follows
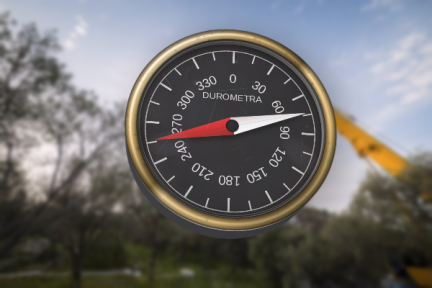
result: 255 °
